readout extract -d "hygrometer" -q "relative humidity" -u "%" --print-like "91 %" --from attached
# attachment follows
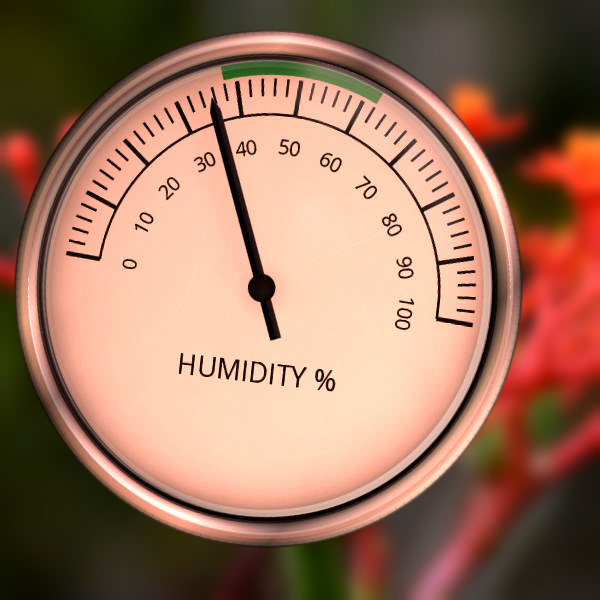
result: 36 %
